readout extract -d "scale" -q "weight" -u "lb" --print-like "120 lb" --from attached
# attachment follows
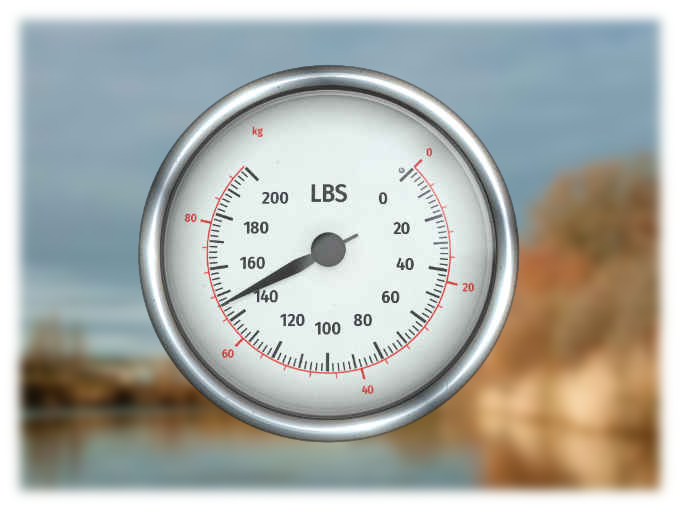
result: 146 lb
